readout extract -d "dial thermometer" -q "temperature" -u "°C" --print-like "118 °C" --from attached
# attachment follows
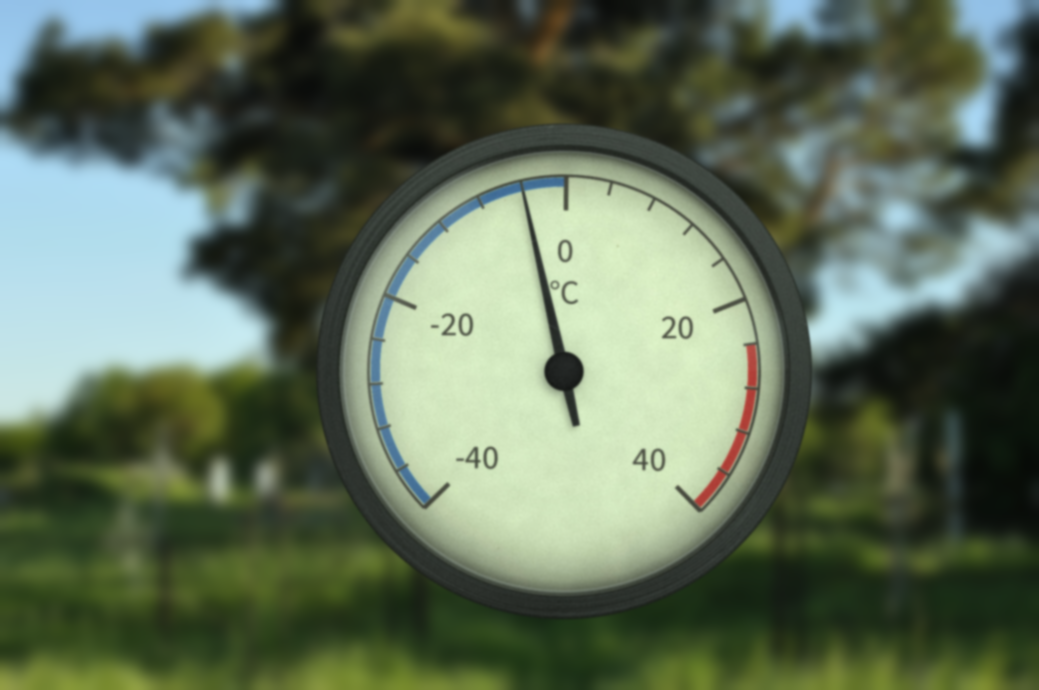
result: -4 °C
